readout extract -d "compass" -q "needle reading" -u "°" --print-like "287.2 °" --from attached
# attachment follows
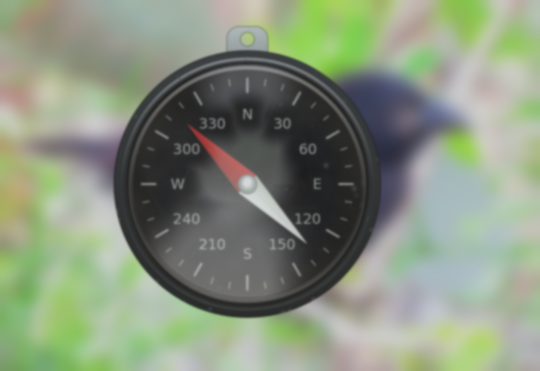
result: 315 °
